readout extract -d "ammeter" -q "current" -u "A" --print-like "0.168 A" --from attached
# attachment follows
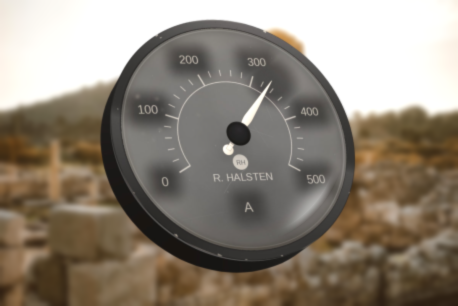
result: 330 A
